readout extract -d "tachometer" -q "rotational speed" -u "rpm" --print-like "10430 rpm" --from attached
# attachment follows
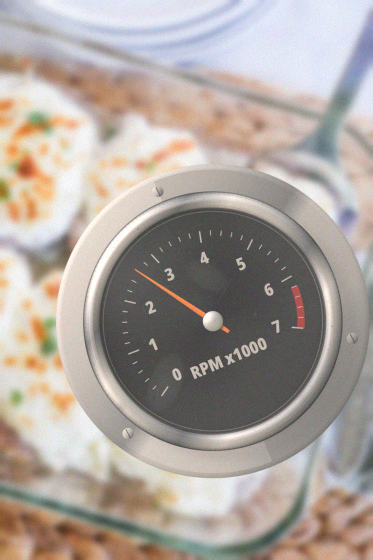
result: 2600 rpm
